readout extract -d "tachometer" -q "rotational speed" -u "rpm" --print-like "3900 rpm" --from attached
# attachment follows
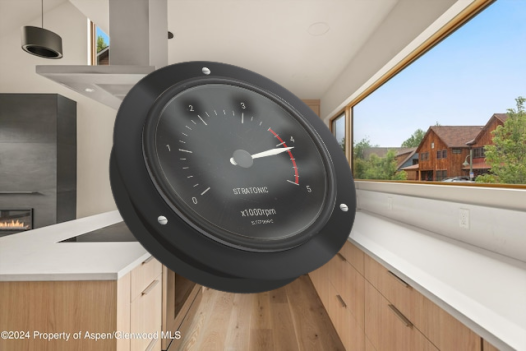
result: 4200 rpm
